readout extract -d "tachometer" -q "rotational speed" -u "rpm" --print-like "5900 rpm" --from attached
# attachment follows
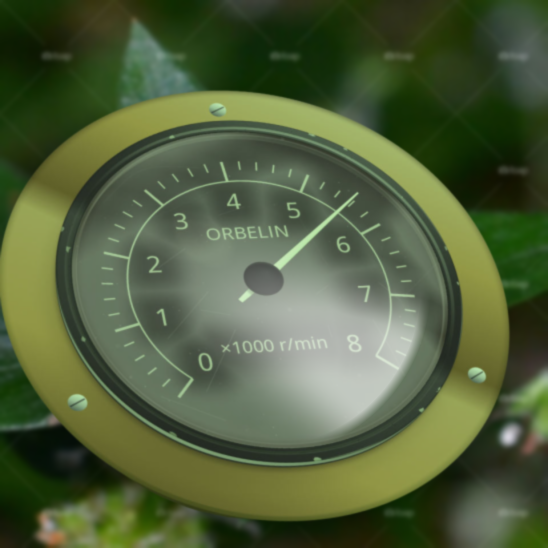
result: 5600 rpm
